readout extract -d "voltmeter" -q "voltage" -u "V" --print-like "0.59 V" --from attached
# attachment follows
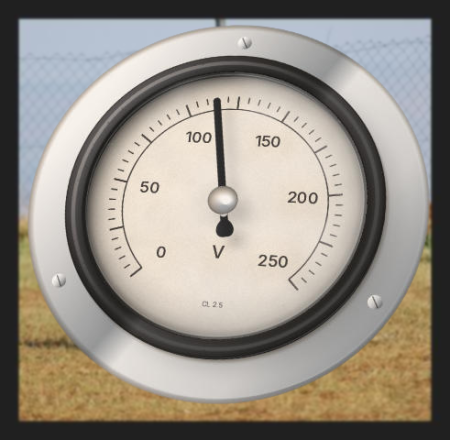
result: 115 V
